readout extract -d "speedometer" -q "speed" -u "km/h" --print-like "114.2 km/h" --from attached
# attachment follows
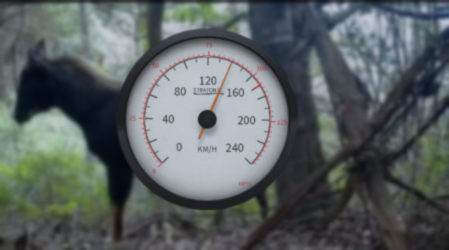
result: 140 km/h
